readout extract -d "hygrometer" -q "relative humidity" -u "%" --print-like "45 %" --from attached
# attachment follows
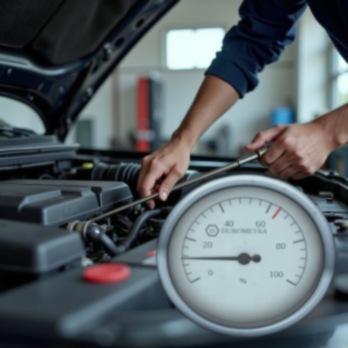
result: 12 %
